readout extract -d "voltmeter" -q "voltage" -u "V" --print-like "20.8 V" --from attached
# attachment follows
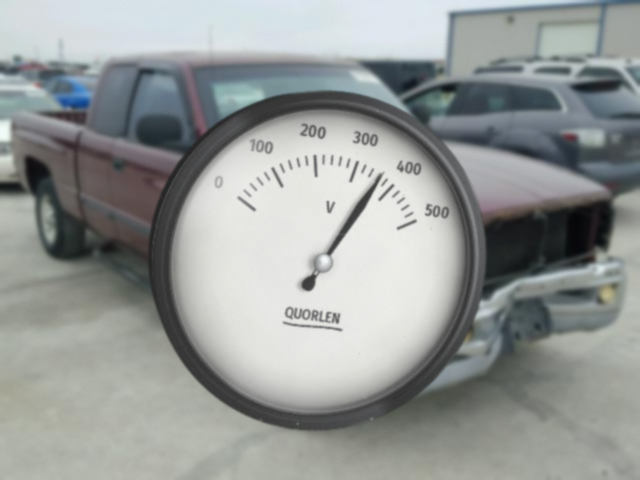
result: 360 V
